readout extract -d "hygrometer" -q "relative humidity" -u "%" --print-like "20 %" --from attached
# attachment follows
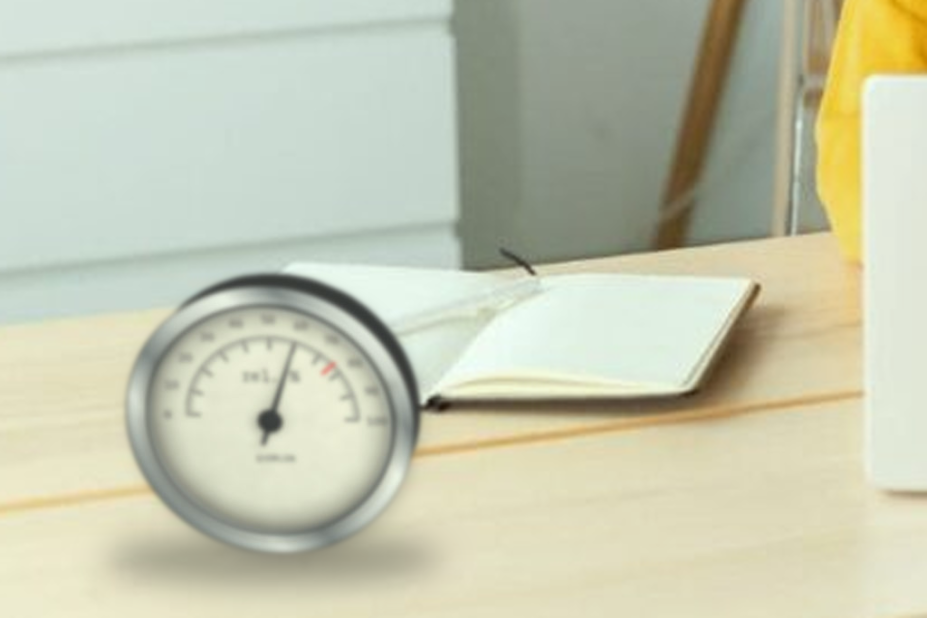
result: 60 %
